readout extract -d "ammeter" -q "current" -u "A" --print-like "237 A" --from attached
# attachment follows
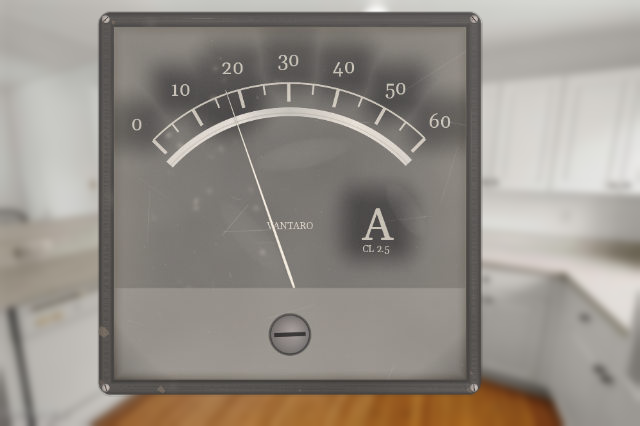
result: 17.5 A
